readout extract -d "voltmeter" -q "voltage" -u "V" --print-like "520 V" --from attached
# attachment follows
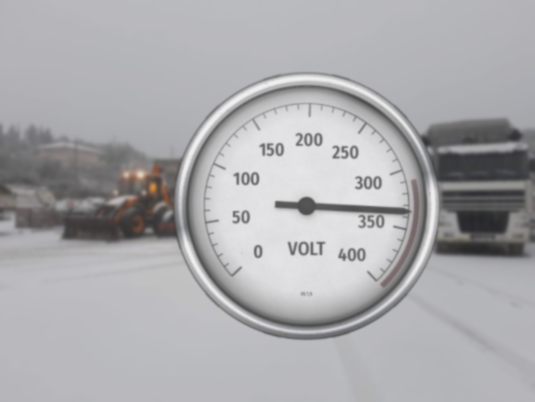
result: 335 V
